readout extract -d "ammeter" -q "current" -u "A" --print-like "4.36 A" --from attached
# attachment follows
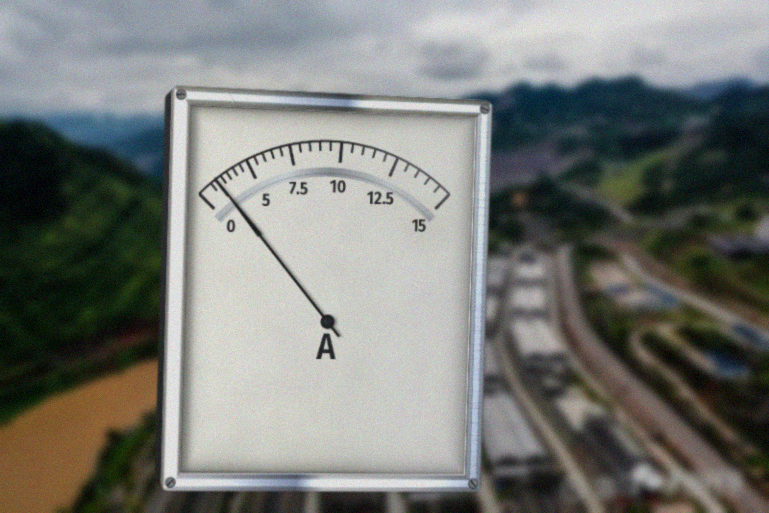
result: 2.5 A
